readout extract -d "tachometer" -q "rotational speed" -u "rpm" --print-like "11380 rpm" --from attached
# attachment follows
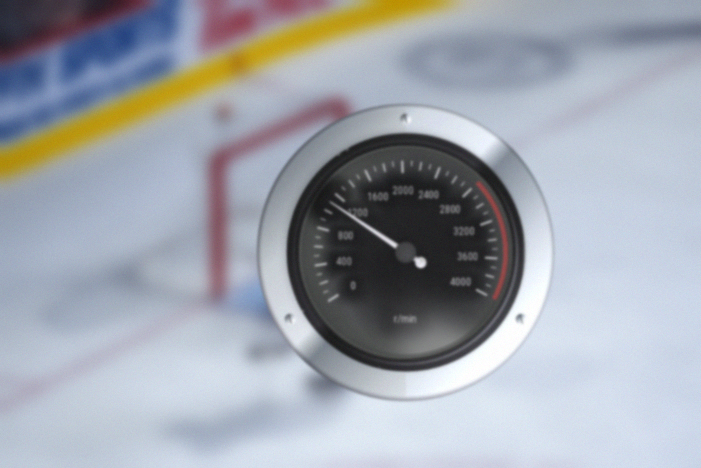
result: 1100 rpm
